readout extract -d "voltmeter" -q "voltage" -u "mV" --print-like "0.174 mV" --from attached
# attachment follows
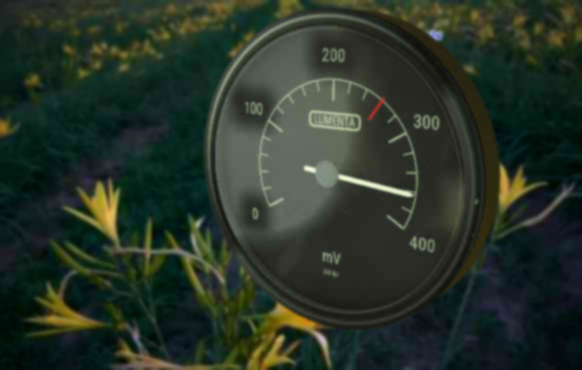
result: 360 mV
